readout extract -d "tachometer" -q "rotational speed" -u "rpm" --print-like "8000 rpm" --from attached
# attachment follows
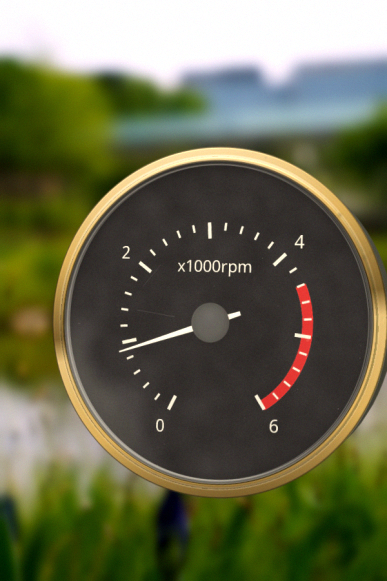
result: 900 rpm
